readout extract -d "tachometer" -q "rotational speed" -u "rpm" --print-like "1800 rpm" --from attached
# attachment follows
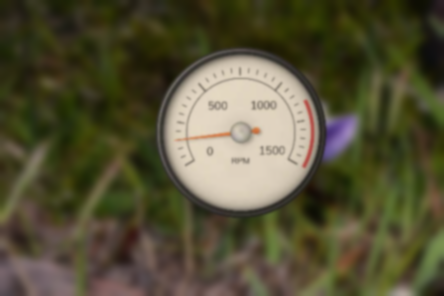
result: 150 rpm
